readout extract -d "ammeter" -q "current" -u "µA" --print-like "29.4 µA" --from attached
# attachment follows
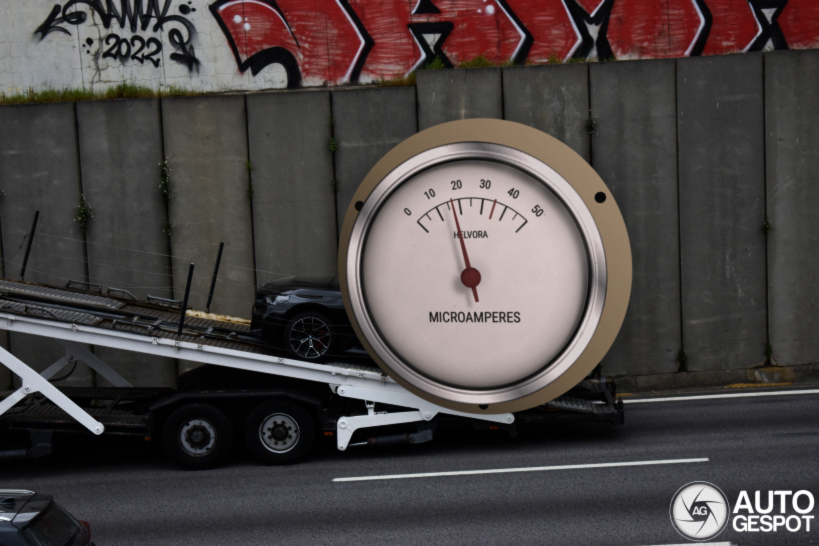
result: 17.5 µA
